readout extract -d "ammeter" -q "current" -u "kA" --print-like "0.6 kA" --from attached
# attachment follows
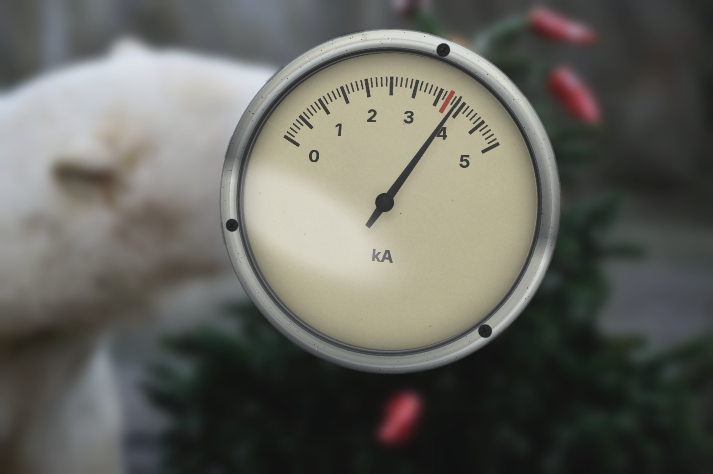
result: 3.9 kA
